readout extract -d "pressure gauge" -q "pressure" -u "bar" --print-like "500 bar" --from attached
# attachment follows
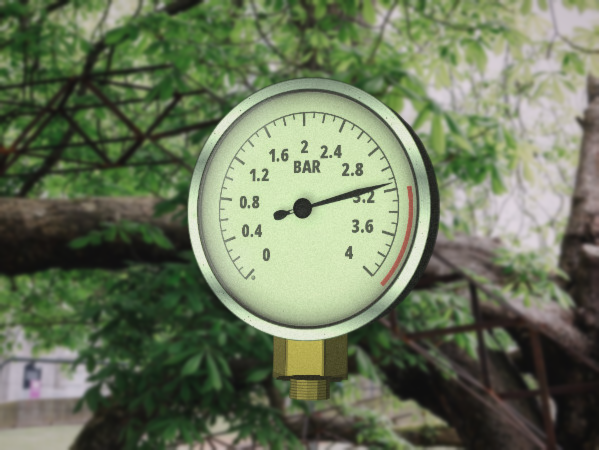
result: 3.15 bar
